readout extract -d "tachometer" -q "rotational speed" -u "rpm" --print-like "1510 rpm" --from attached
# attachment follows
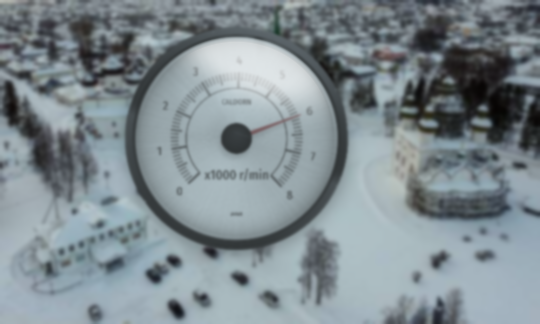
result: 6000 rpm
